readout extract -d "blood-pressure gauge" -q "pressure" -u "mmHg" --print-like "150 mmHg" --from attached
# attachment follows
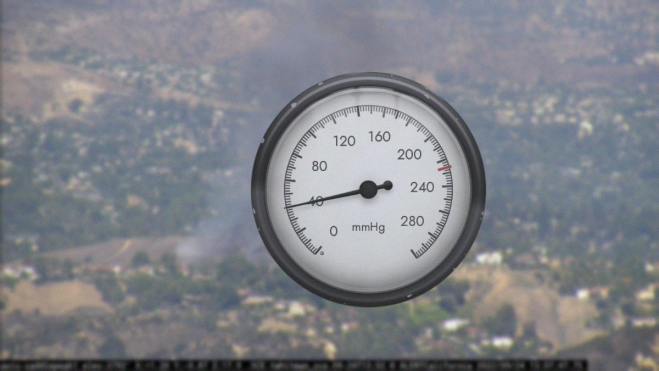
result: 40 mmHg
